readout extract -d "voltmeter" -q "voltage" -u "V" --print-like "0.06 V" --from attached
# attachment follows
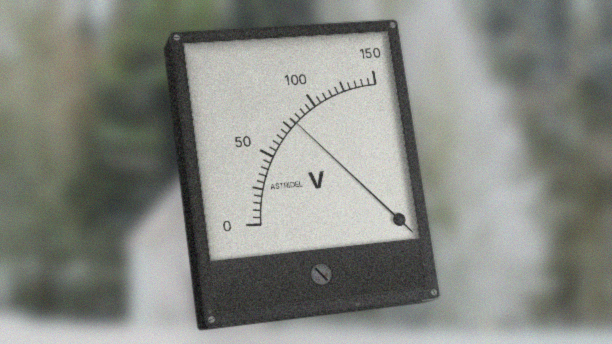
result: 80 V
